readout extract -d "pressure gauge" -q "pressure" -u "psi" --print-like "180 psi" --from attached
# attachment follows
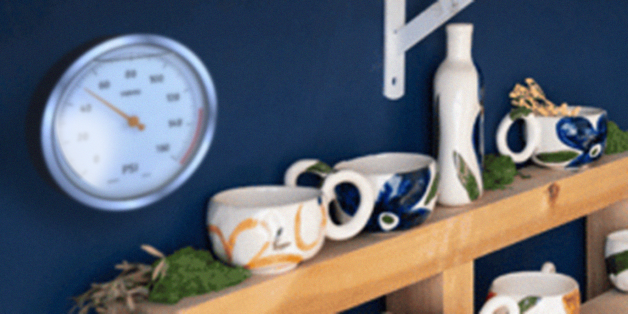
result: 50 psi
